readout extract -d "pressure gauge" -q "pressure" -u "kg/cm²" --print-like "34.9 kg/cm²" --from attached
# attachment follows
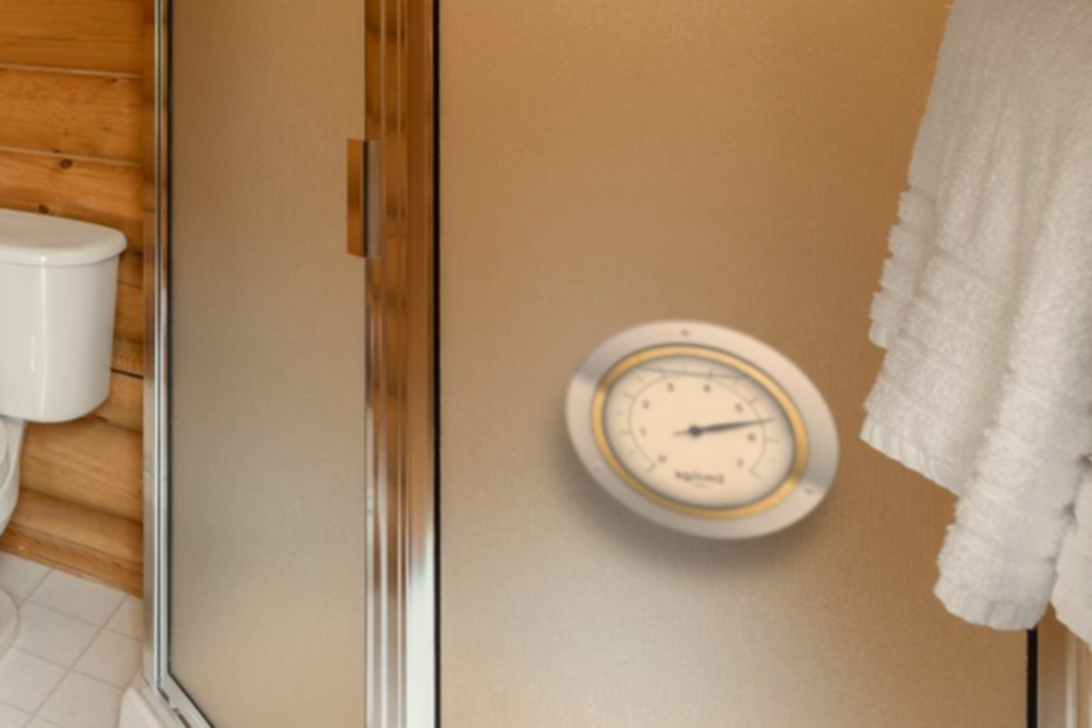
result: 5.5 kg/cm²
